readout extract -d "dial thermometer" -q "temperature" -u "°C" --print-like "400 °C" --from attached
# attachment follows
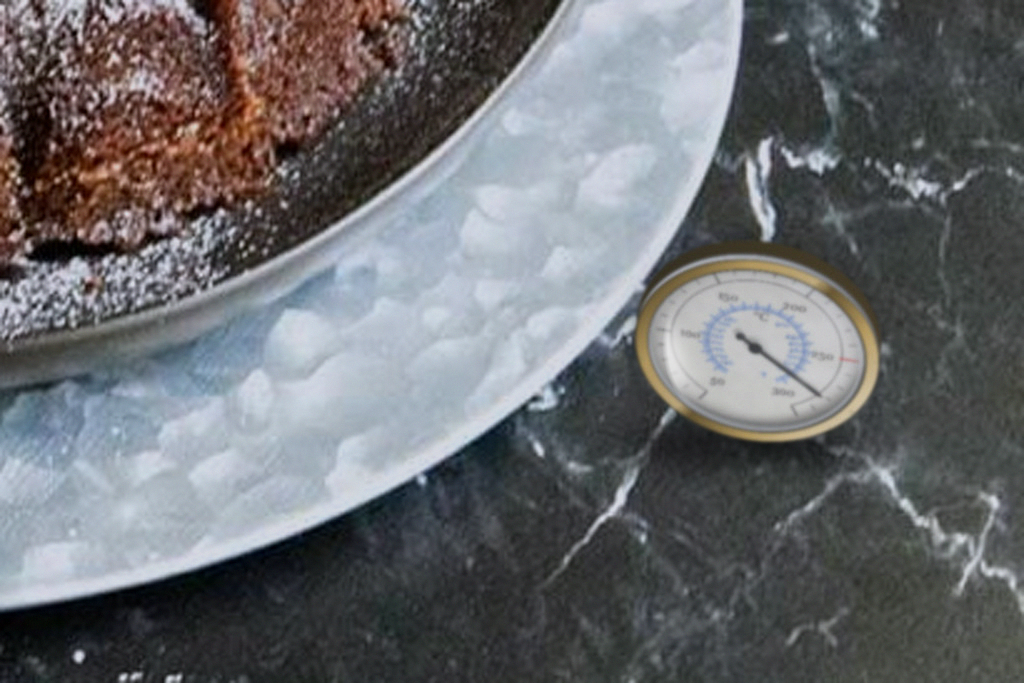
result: 280 °C
